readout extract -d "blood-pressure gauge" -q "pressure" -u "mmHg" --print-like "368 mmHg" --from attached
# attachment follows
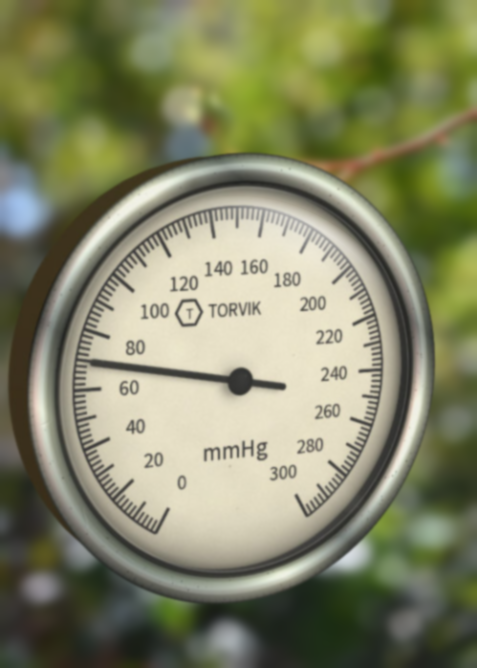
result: 70 mmHg
